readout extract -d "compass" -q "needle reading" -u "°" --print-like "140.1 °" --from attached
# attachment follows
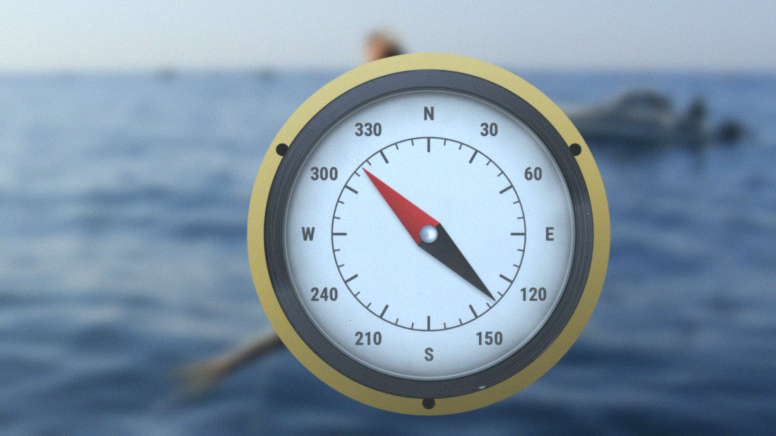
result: 315 °
